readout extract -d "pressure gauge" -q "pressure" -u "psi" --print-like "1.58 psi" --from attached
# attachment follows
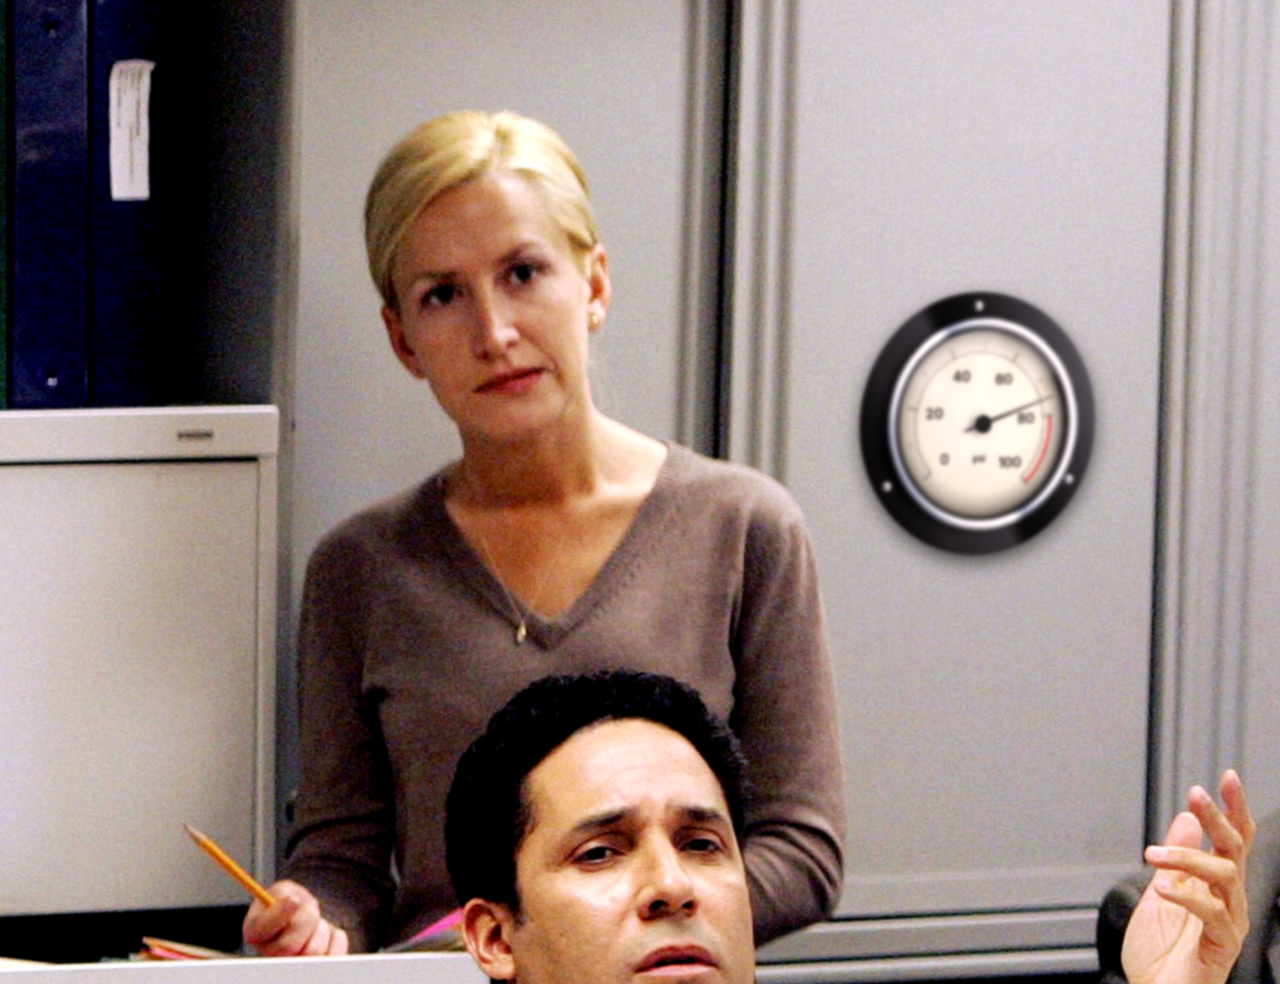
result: 75 psi
